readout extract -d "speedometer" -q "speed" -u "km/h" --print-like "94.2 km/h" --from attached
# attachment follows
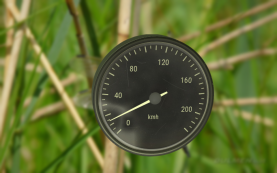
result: 15 km/h
